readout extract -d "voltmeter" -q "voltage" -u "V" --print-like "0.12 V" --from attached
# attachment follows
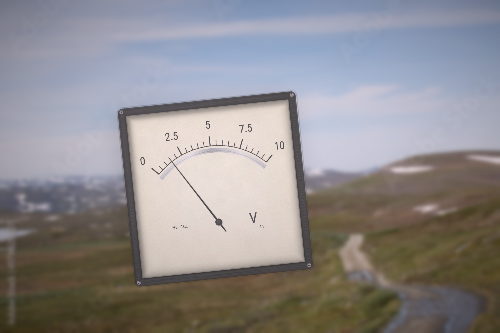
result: 1.5 V
